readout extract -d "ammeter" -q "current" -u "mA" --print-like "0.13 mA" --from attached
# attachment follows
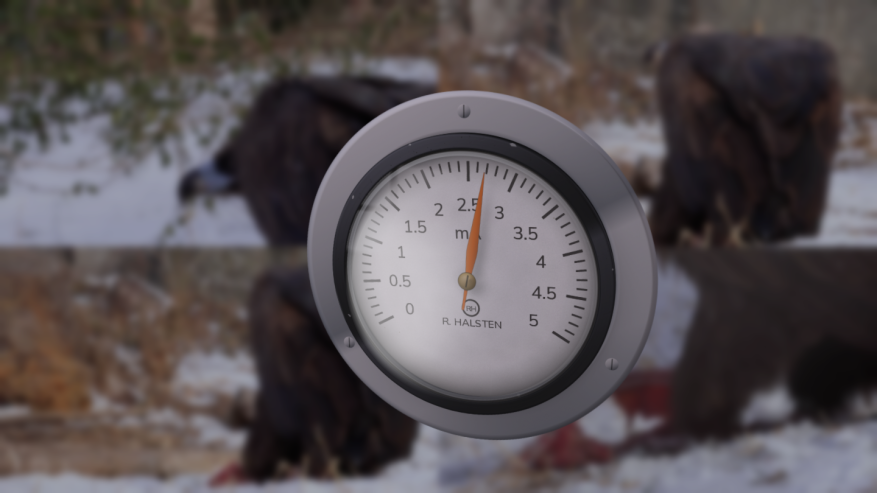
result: 2.7 mA
